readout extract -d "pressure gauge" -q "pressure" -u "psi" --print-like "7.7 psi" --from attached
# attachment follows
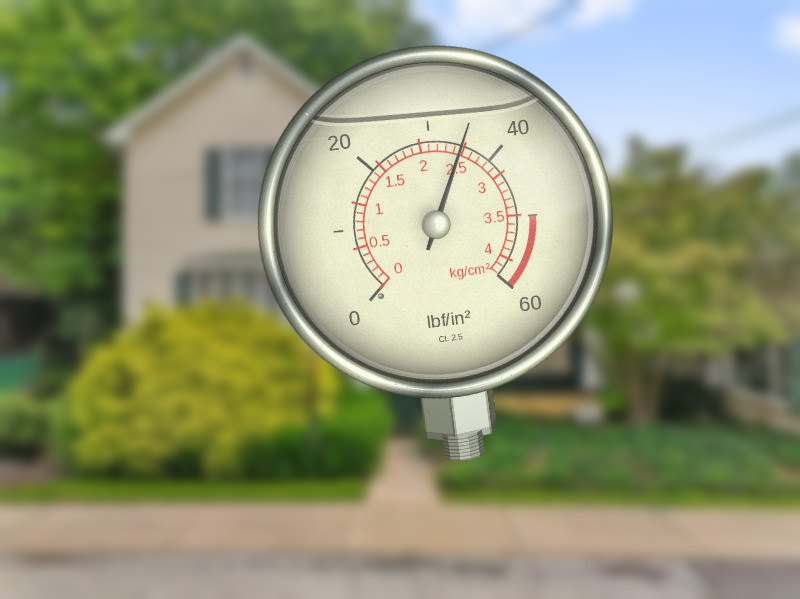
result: 35 psi
